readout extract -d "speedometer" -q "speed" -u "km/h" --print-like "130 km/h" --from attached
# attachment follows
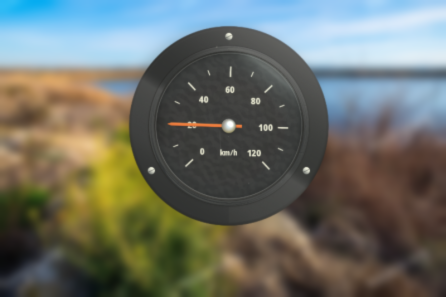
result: 20 km/h
